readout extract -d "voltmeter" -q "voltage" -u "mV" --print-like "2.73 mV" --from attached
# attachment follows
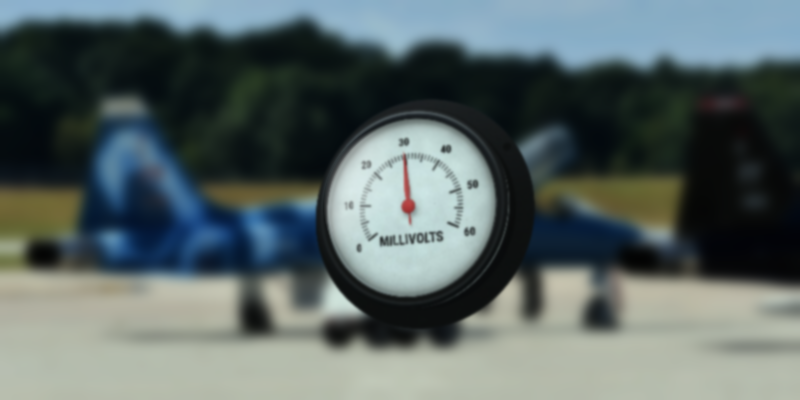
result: 30 mV
